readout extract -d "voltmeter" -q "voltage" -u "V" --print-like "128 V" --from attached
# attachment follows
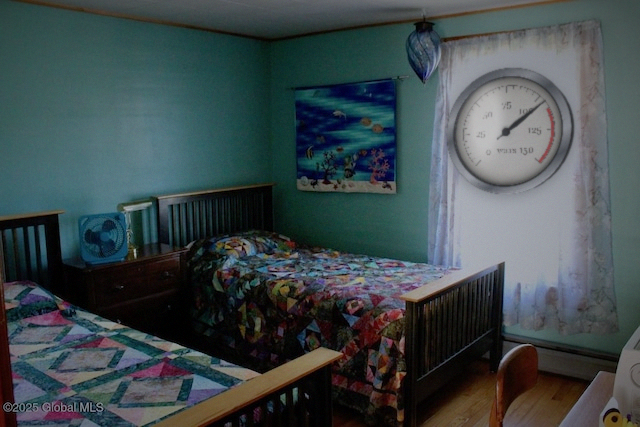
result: 105 V
